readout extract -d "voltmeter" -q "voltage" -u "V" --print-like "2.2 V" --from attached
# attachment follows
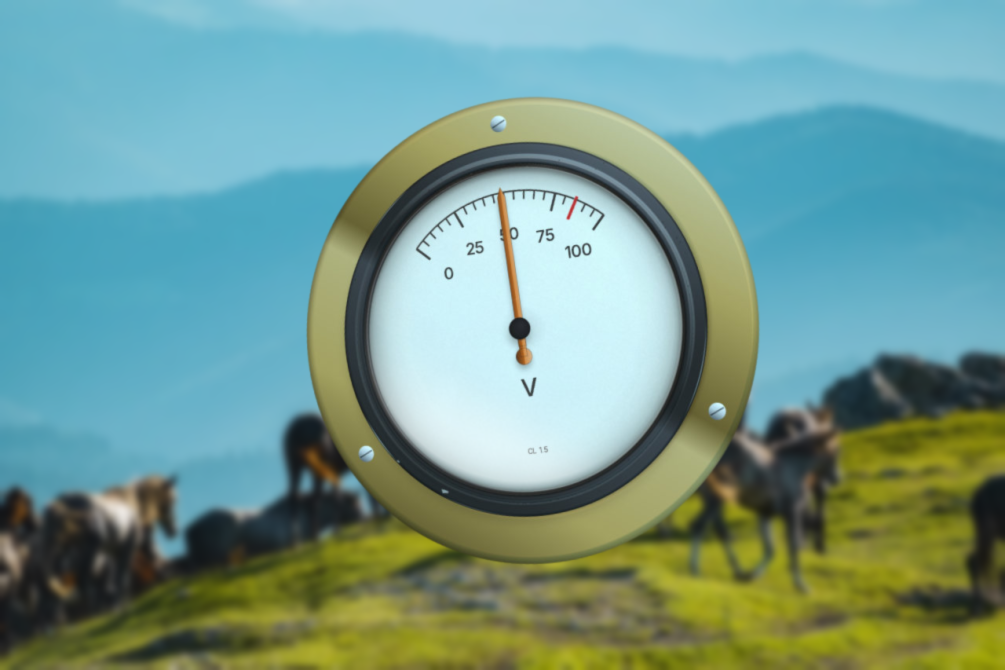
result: 50 V
